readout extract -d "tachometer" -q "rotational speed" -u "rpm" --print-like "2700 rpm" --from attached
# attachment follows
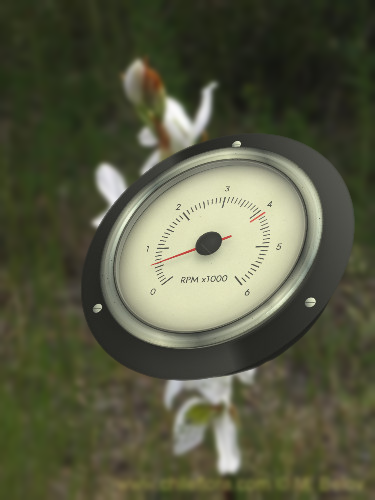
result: 500 rpm
